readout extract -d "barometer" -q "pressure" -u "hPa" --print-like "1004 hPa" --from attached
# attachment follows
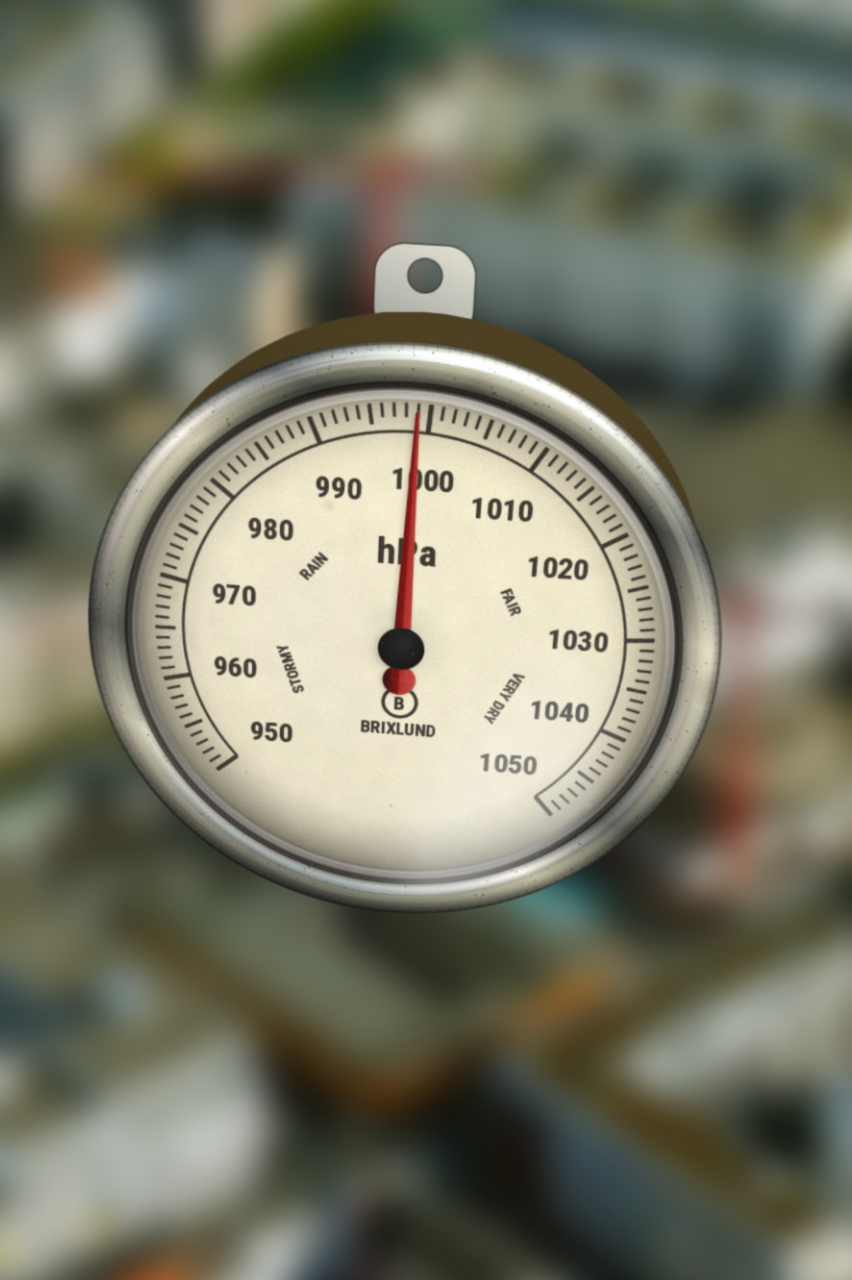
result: 999 hPa
